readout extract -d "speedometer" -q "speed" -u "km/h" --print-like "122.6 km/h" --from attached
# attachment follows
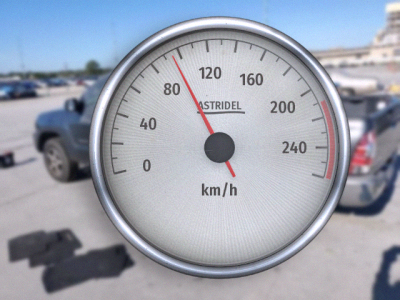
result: 95 km/h
